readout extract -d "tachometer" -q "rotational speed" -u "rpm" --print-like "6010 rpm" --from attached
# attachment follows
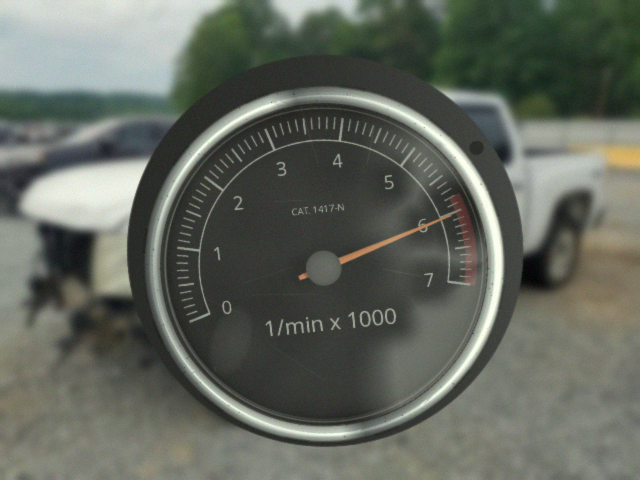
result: 6000 rpm
